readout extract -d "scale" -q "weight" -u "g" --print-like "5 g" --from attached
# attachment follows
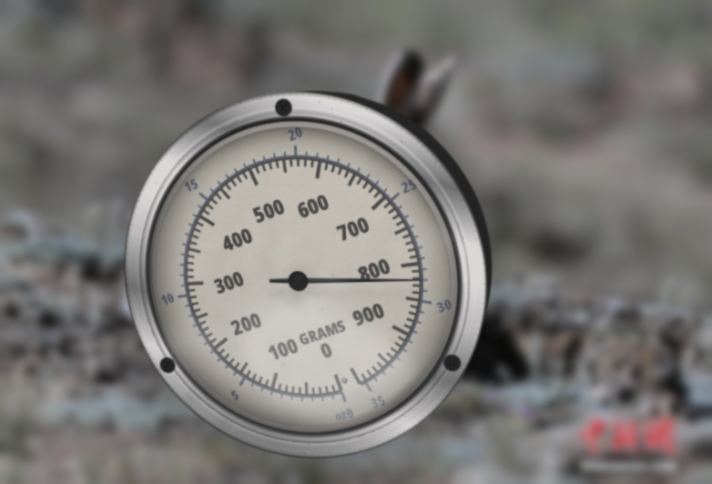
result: 820 g
